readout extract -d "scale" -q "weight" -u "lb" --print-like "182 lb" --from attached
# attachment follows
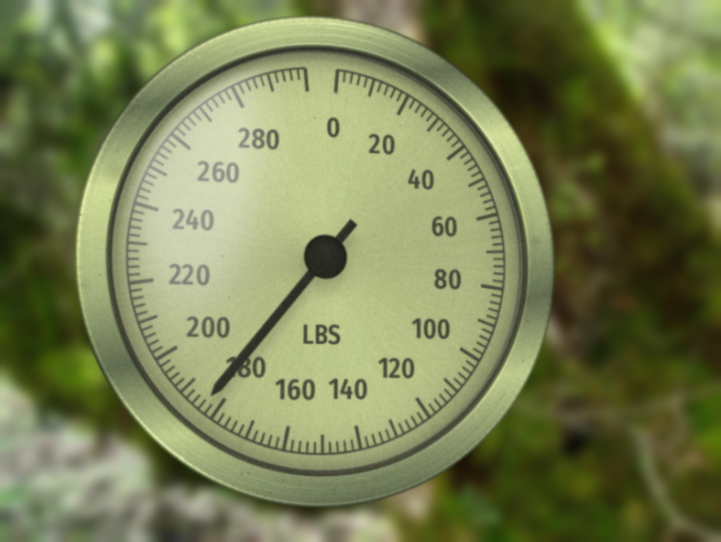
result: 184 lb
